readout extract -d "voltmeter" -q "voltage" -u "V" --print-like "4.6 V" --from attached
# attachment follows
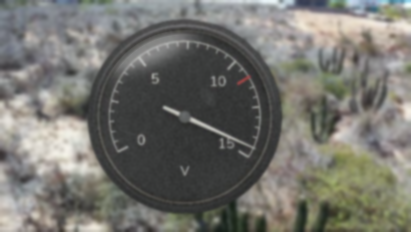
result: 14.5 V
